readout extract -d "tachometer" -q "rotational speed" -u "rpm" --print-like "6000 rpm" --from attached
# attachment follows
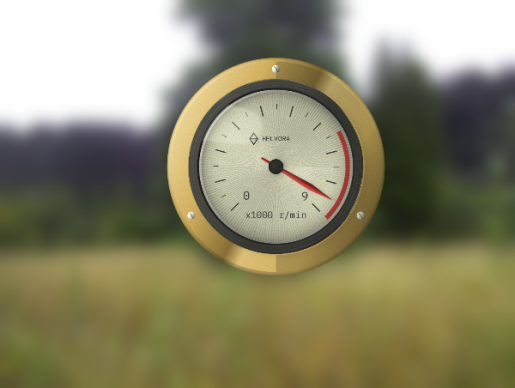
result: 8500 rpm
